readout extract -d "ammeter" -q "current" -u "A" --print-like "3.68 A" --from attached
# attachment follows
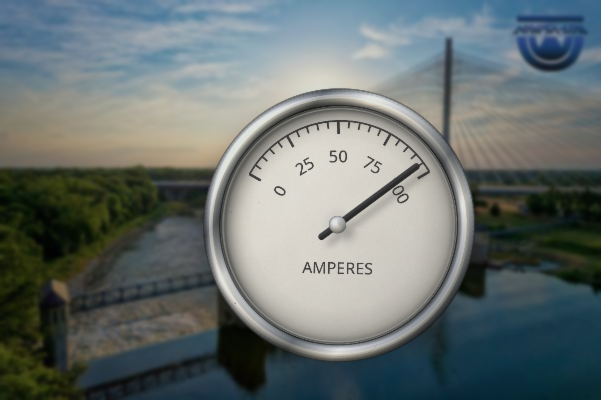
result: 95 A
